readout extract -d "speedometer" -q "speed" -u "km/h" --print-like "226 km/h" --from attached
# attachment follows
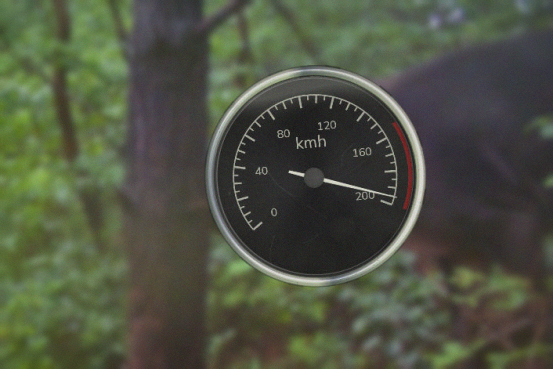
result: 195 km/h
